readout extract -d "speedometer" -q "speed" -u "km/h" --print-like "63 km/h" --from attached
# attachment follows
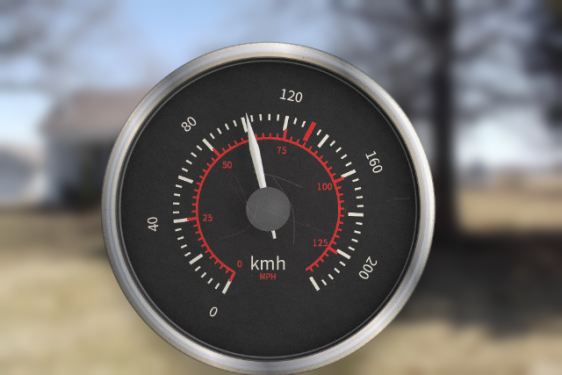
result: 102 km/h
